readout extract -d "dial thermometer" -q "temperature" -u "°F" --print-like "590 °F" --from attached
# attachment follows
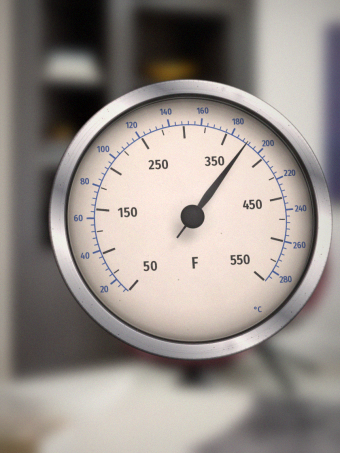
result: 375 °F
